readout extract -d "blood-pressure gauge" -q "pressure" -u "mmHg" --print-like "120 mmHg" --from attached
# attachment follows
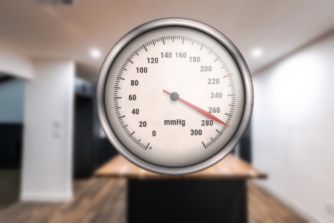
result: 270 mmHg
